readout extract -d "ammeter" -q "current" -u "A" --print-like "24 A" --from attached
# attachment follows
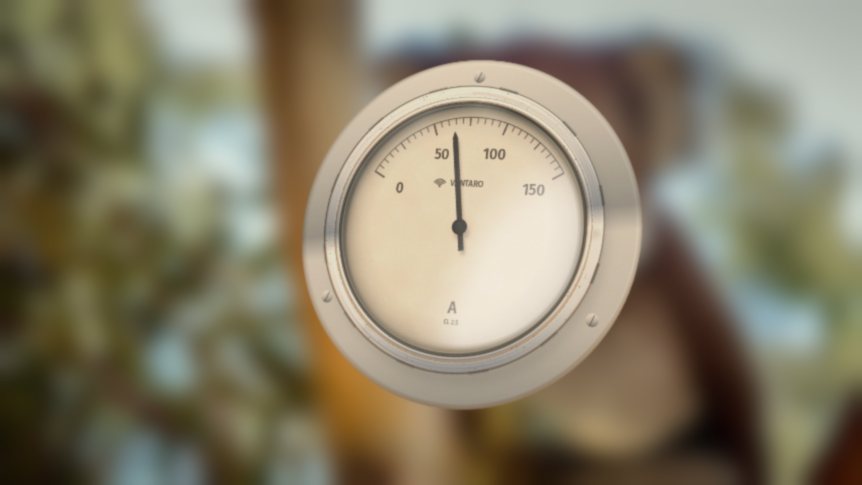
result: 65 A
